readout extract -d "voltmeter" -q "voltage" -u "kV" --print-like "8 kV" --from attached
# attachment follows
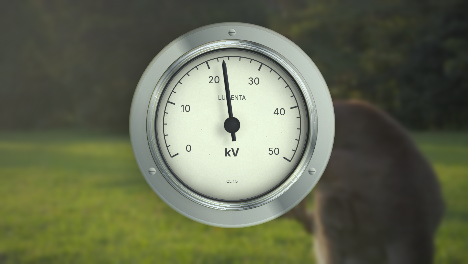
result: 23 kV
